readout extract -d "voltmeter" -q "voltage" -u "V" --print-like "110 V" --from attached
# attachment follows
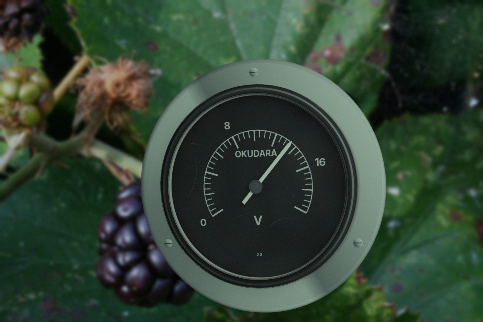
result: 13.5 V
